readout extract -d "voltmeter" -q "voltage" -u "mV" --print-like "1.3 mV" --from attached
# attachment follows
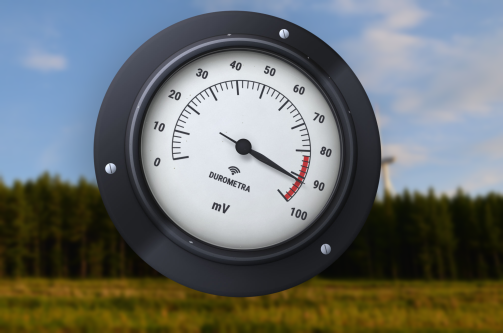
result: 92 mV
